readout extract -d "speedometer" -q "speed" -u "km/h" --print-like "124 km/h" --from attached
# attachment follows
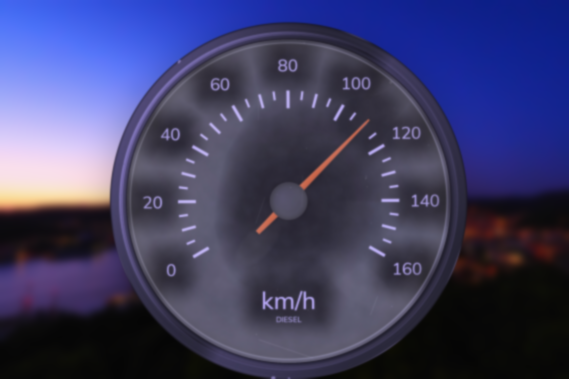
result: 110 km/h
